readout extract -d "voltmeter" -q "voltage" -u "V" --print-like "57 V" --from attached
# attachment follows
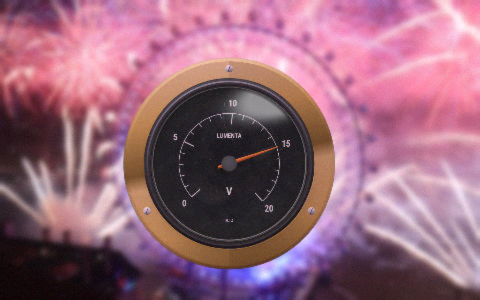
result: 15 V
